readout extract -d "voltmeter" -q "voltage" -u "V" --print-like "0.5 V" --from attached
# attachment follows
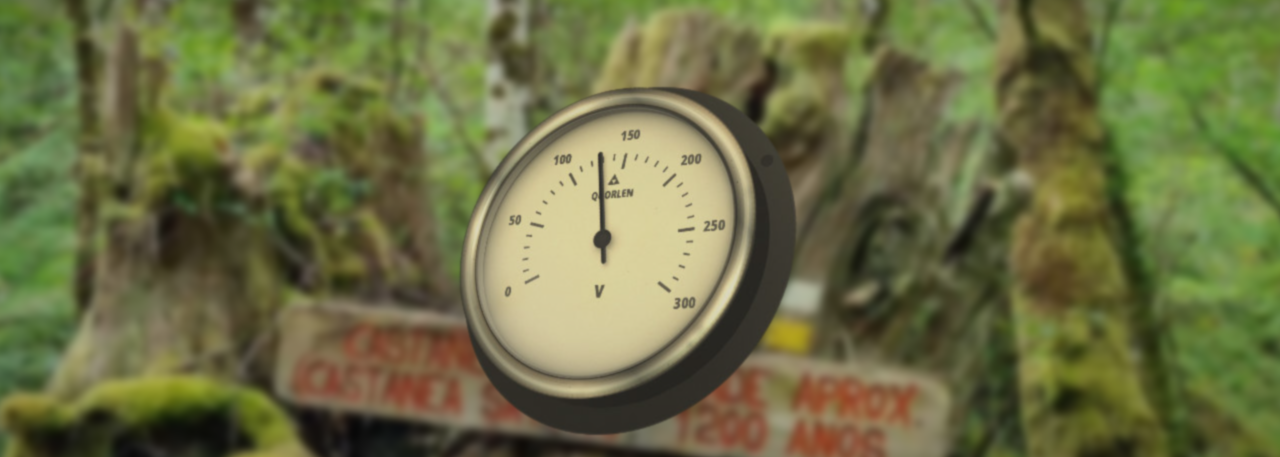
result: 130 V
